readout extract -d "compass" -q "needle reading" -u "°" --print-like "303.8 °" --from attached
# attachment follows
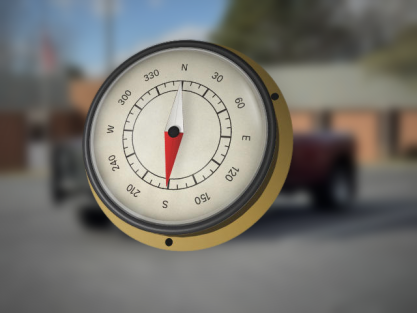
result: 180 °
